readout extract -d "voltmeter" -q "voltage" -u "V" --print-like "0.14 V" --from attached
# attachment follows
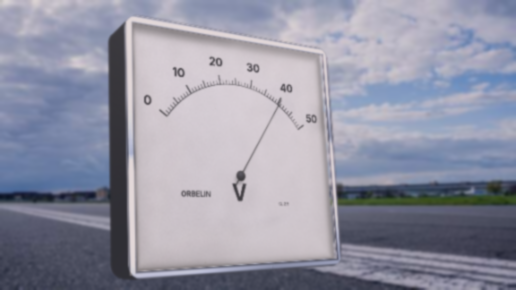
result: 40 V
